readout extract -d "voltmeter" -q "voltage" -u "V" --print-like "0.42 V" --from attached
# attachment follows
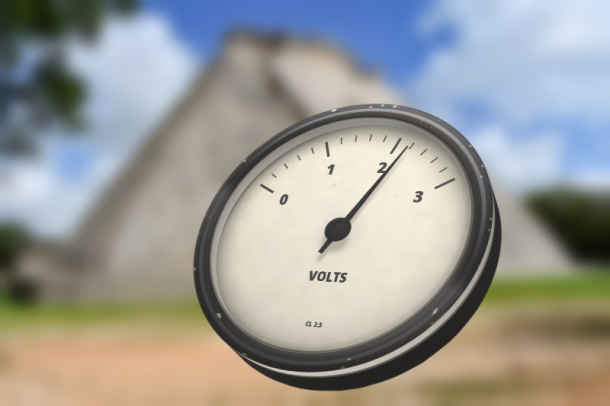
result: 2.2 V
